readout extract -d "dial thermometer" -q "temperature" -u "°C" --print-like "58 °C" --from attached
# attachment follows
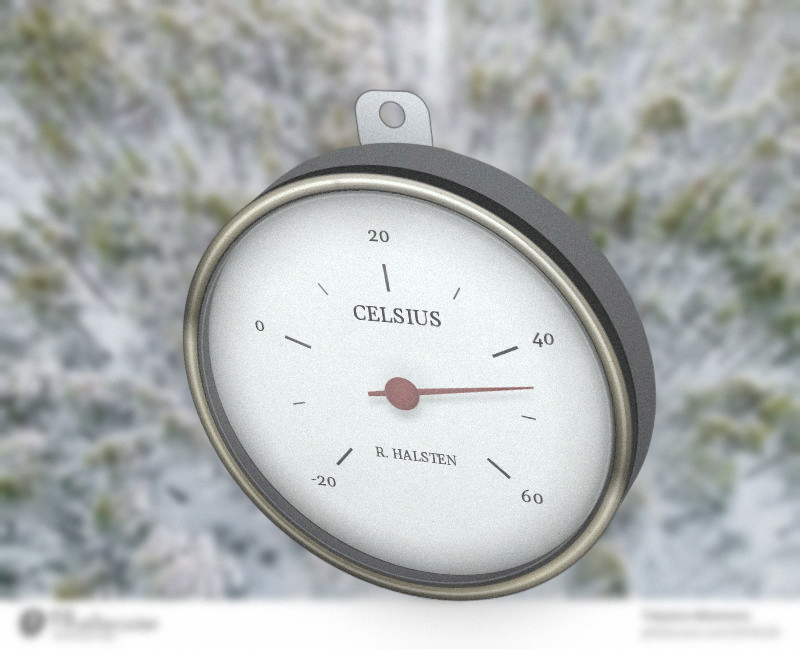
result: 45 °C
